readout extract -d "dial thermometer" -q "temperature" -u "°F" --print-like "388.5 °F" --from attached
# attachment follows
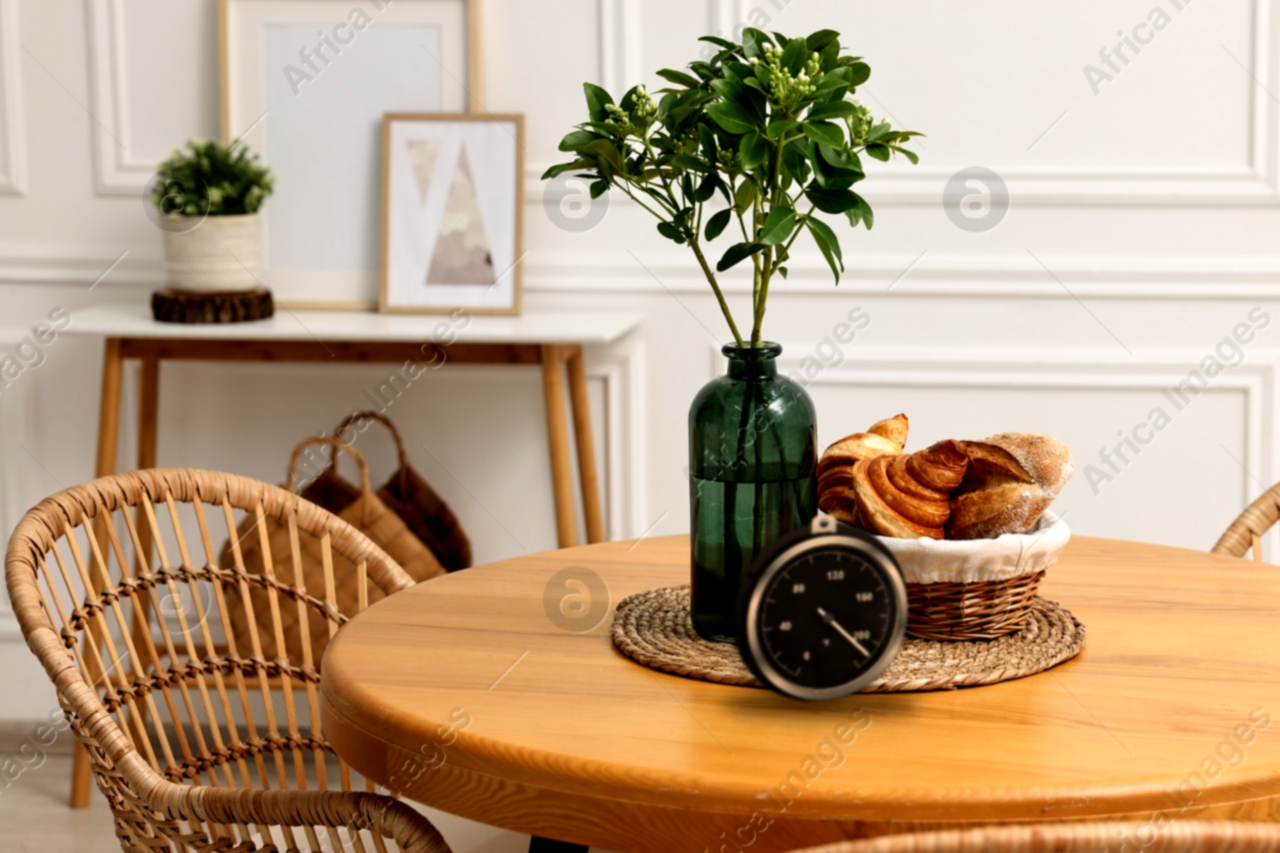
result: 210 °F
